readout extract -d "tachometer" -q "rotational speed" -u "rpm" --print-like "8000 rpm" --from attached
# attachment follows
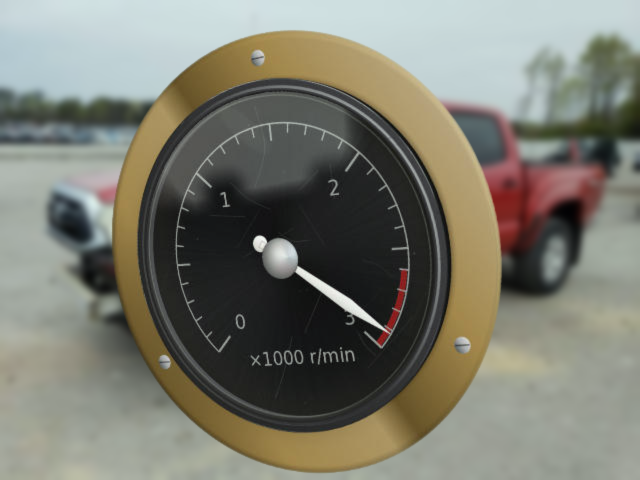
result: 2900 rpm
